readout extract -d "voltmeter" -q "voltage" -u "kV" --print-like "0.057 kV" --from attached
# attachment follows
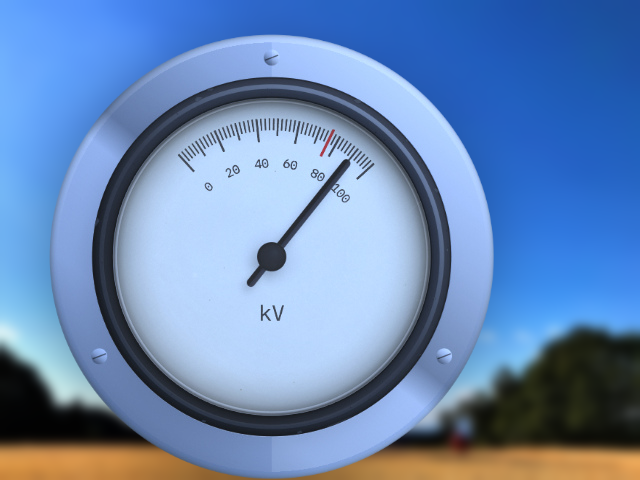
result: 90 kV
